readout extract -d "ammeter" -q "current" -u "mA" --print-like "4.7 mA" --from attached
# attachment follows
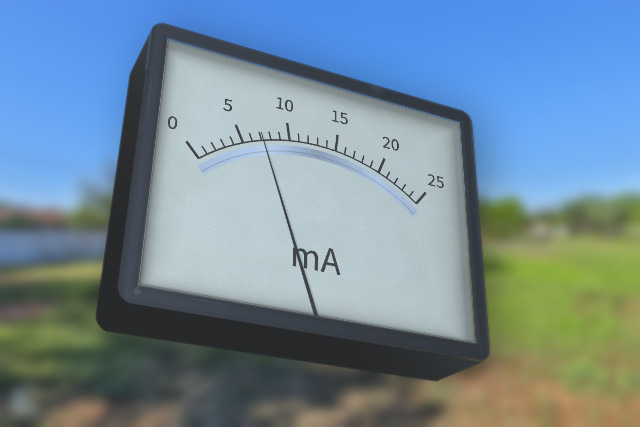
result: 7 mA
